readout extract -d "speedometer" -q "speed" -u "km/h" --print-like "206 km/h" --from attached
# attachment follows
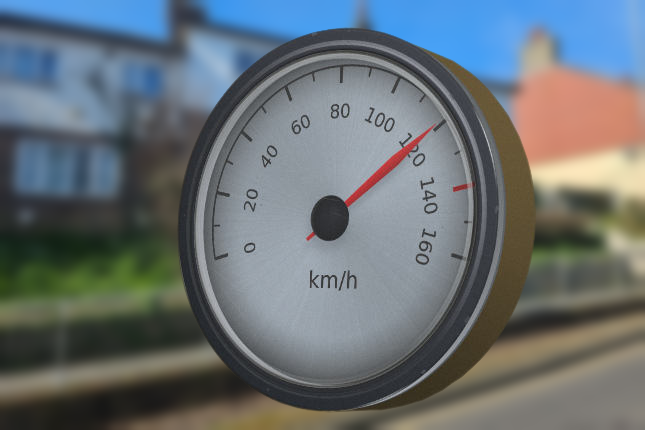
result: 120 km/h
